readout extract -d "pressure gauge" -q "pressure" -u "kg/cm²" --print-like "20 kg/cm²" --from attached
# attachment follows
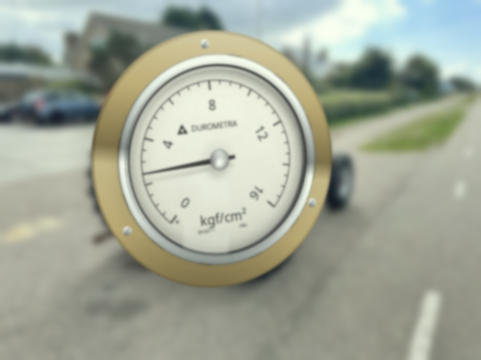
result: 2.5 kg/cm²
